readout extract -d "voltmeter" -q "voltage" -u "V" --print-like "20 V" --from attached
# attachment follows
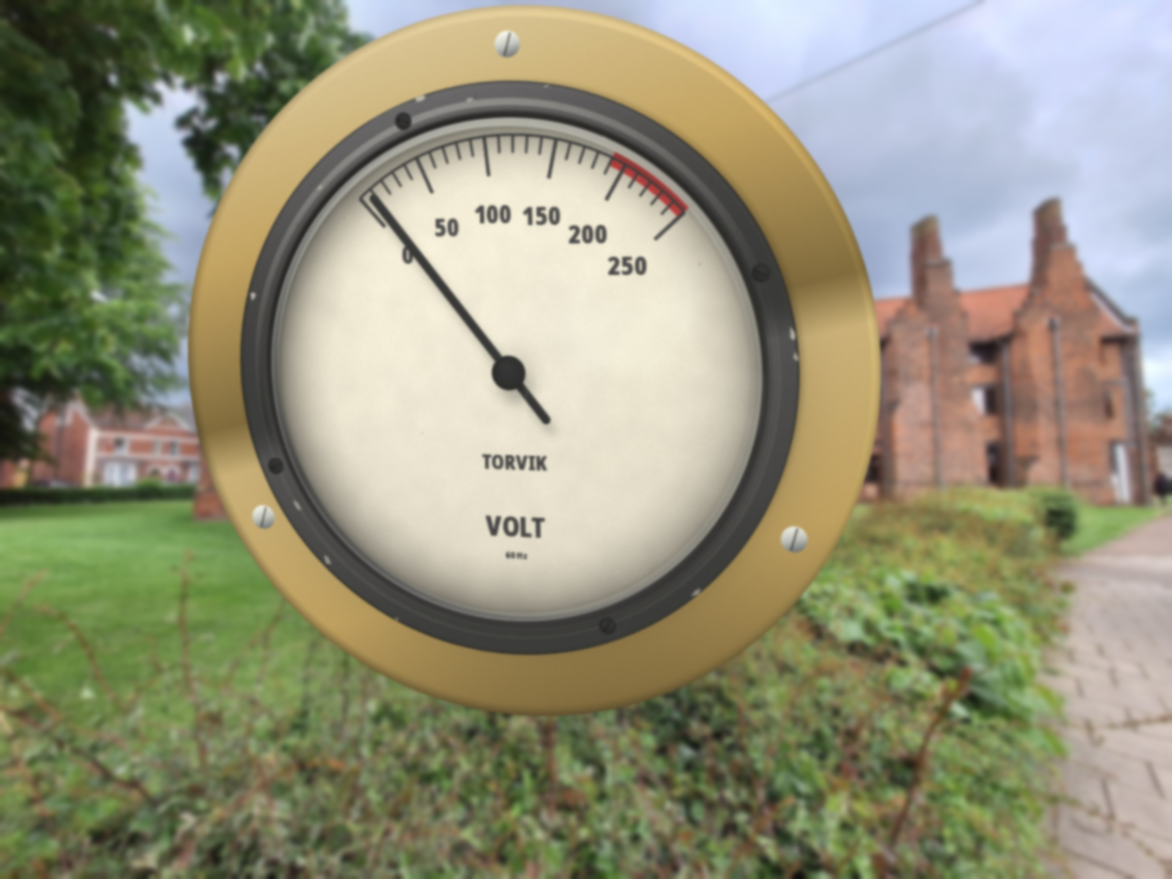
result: 10 V
